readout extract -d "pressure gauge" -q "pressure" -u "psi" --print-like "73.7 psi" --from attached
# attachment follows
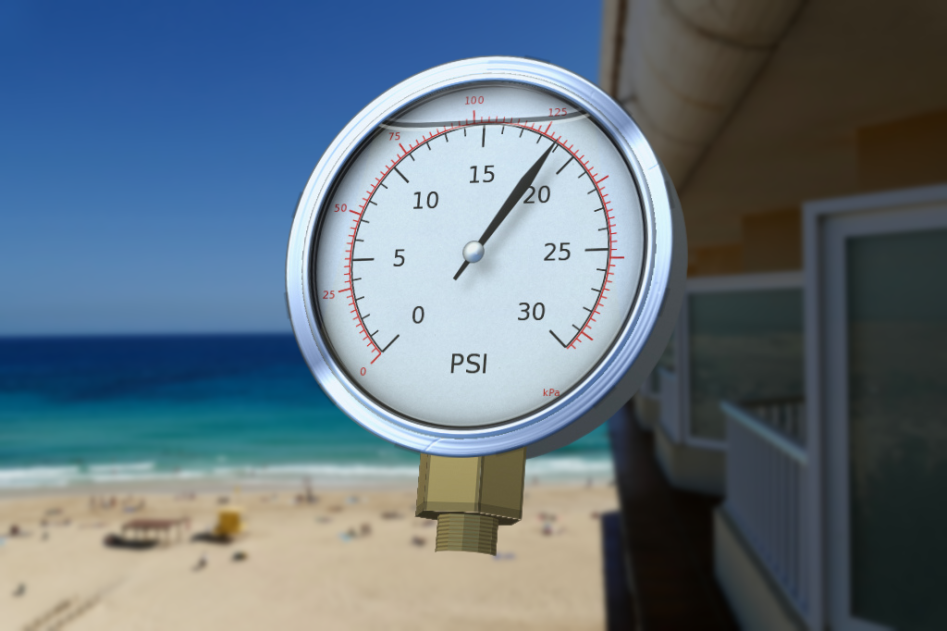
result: 19 psi
